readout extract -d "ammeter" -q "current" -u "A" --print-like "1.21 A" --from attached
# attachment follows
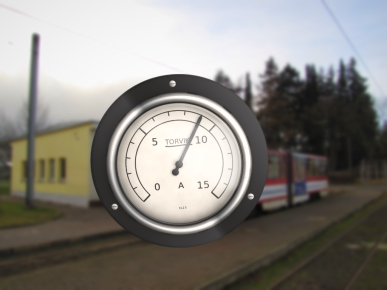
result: 9 A
